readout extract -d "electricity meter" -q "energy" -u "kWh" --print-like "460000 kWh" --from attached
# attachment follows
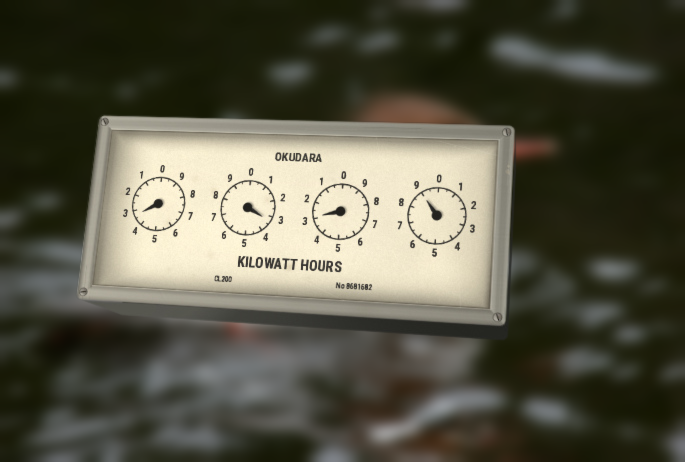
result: 3329 kWh
